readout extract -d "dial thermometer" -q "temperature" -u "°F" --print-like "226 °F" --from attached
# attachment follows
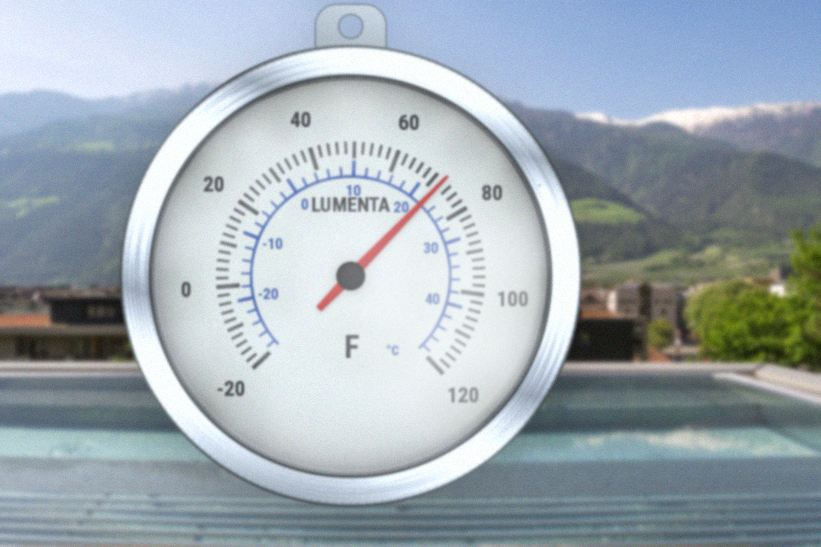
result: 72 °F
